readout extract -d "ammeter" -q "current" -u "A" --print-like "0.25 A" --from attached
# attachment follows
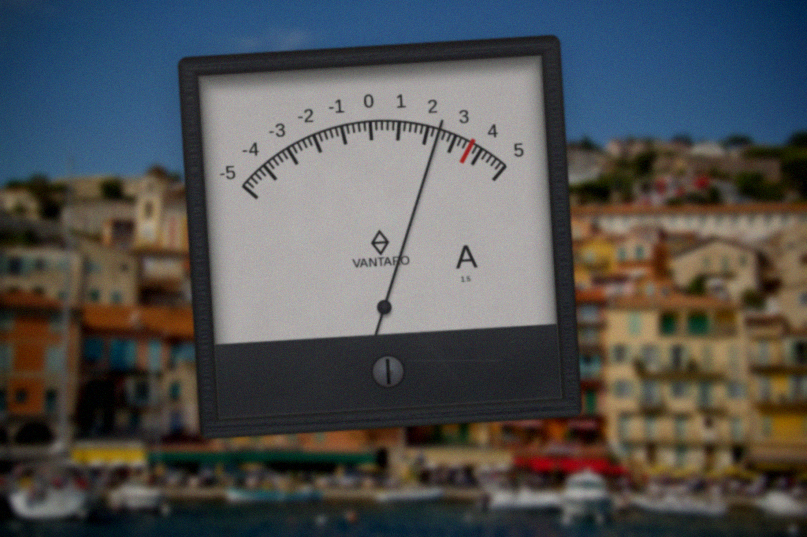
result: 2.4 A
